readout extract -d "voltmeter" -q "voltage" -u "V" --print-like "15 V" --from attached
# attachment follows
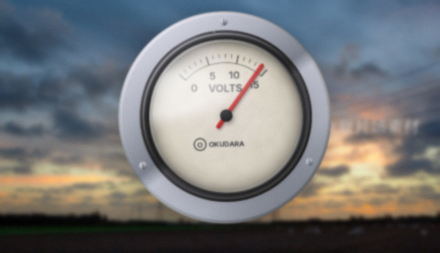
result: 14 V
